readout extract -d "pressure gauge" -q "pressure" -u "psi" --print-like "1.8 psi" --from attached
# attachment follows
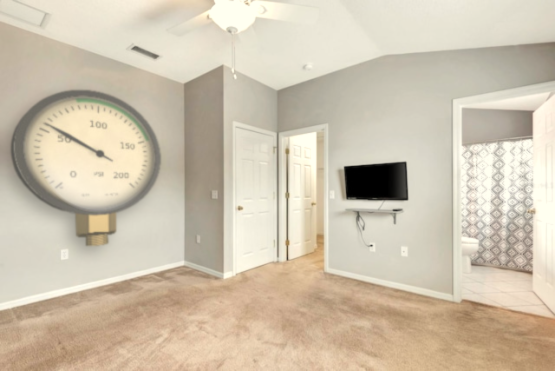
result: 55 psi
